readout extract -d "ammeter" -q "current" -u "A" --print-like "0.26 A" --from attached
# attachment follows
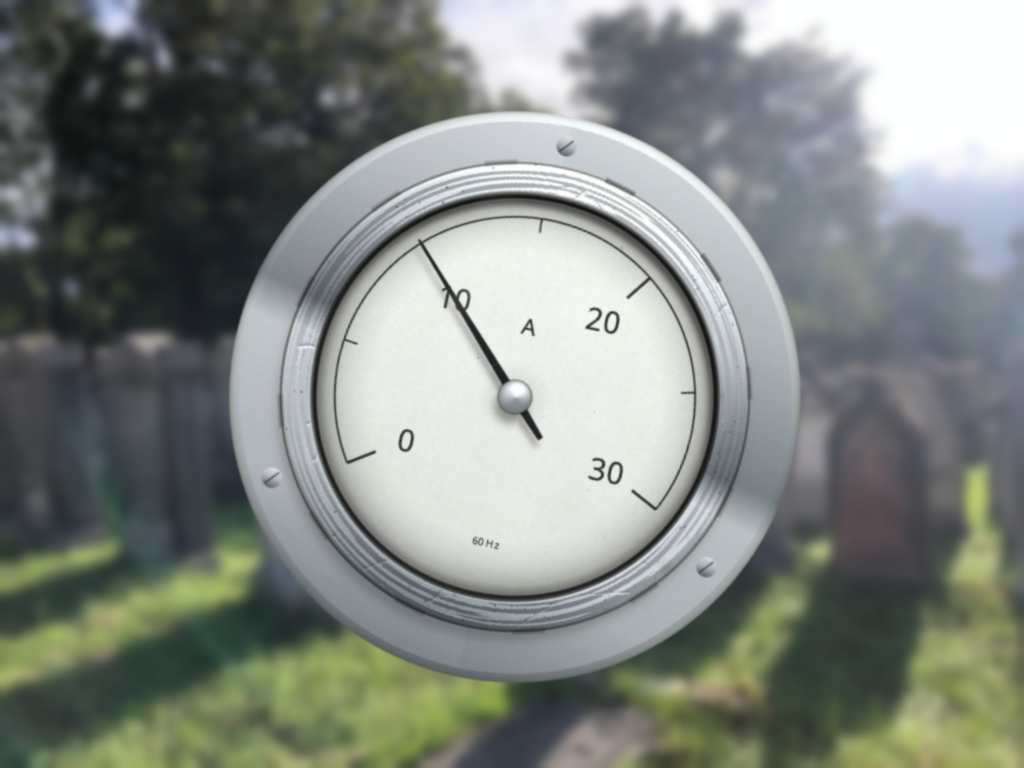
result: 10 A
